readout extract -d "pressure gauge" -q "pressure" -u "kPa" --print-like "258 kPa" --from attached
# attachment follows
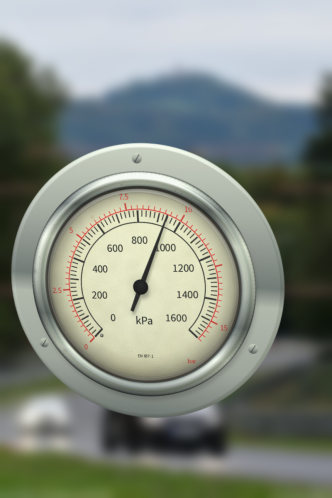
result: 940 kPa
